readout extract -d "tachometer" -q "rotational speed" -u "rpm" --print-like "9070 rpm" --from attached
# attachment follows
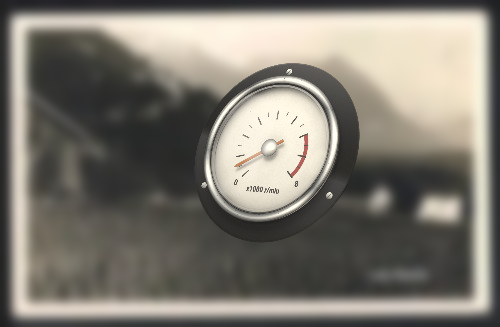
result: 500 rpm
